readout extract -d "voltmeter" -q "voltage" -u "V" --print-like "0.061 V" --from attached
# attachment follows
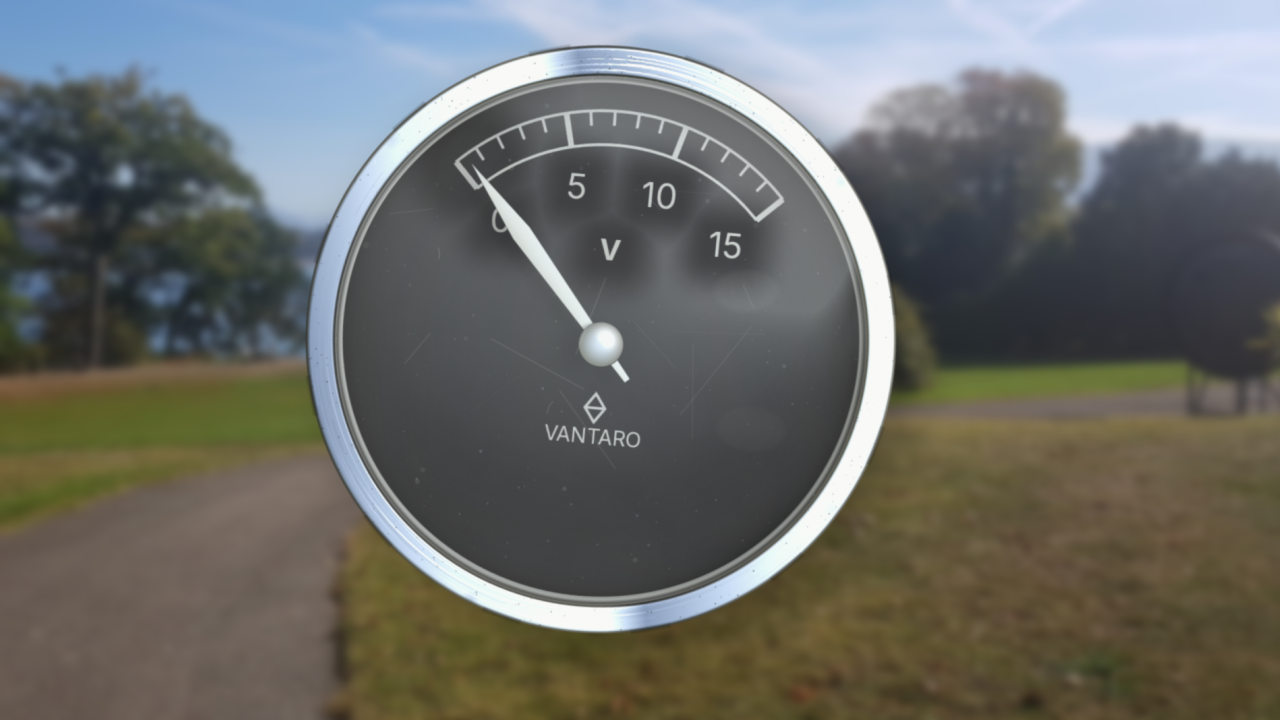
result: 0.5 V
